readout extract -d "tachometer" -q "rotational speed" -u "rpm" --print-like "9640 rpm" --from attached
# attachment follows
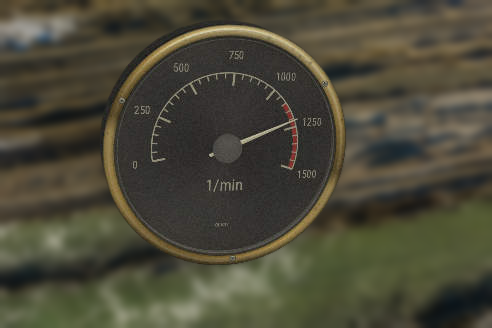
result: 1200 rpm
